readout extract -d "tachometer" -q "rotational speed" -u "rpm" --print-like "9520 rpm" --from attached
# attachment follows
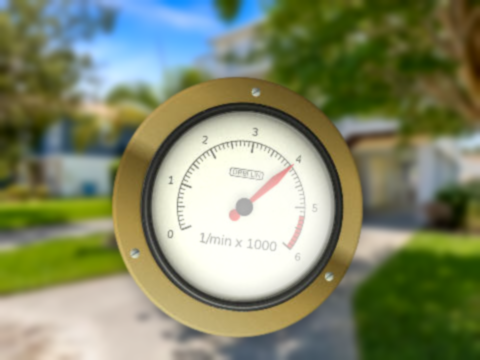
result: 4000 rpm
